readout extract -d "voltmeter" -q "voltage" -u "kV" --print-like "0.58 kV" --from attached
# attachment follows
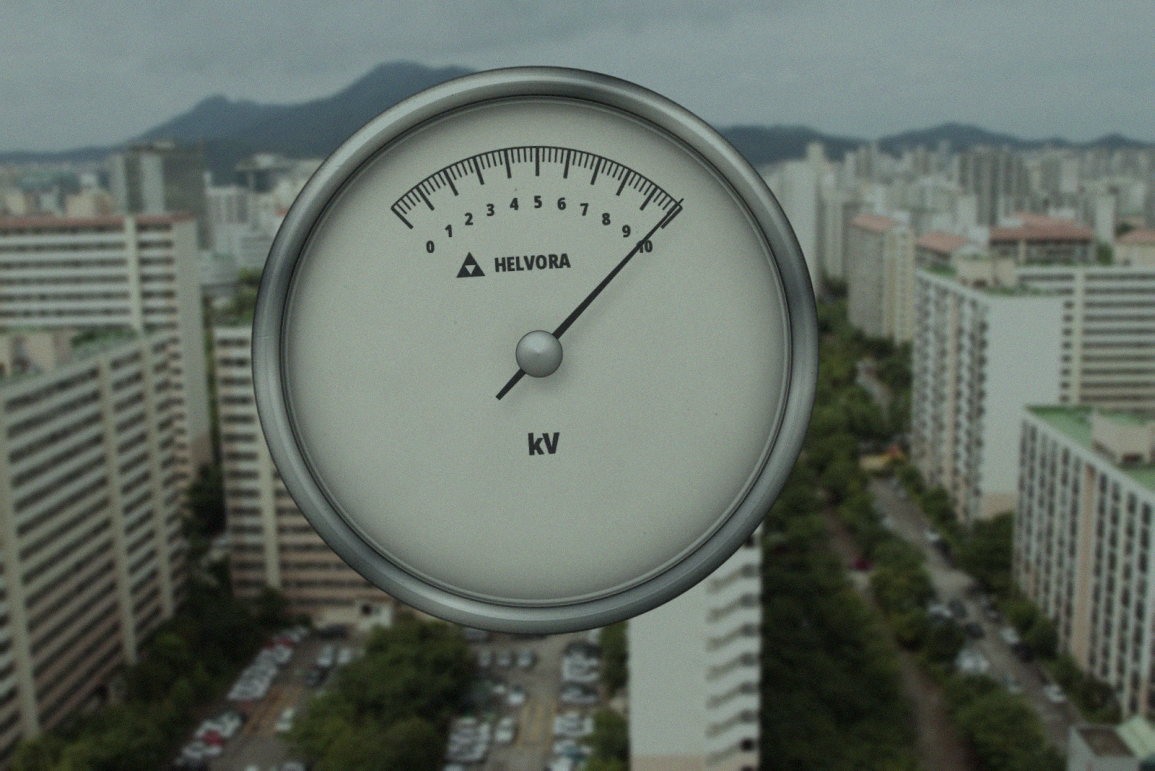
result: 9.8 kV
